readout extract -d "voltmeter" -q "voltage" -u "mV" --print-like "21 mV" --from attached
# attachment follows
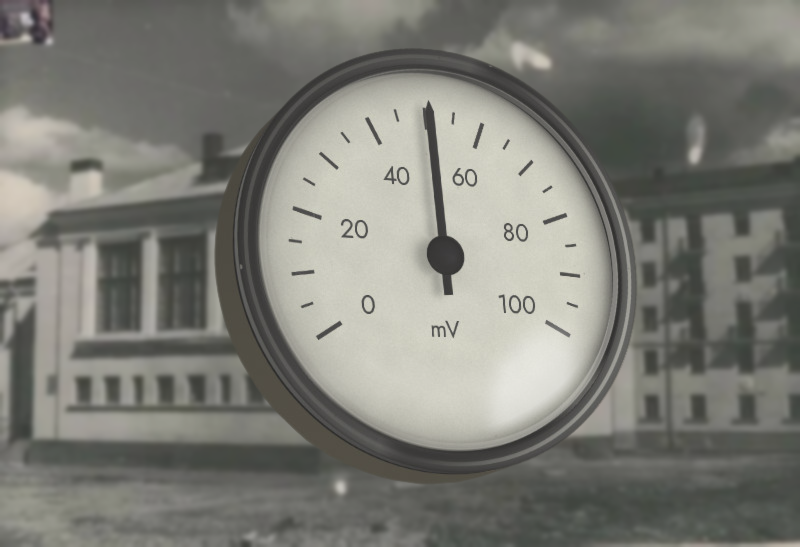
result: 50 mV
